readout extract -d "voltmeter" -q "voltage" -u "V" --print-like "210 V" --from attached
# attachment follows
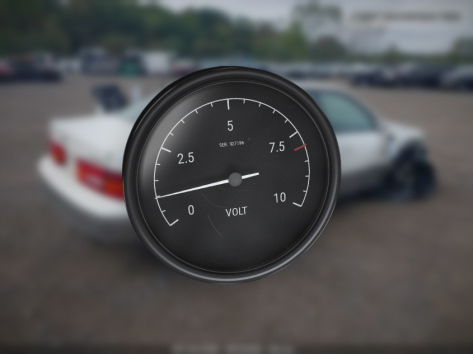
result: 1 V
